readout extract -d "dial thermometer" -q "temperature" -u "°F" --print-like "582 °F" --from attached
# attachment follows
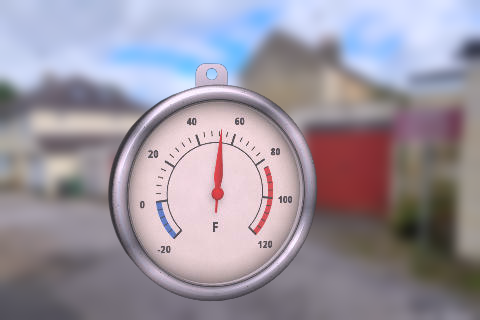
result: 52 °F
